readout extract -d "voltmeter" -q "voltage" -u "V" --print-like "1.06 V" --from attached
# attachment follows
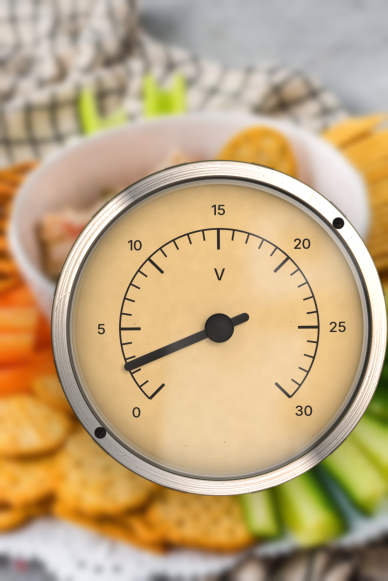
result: 2.5 V
